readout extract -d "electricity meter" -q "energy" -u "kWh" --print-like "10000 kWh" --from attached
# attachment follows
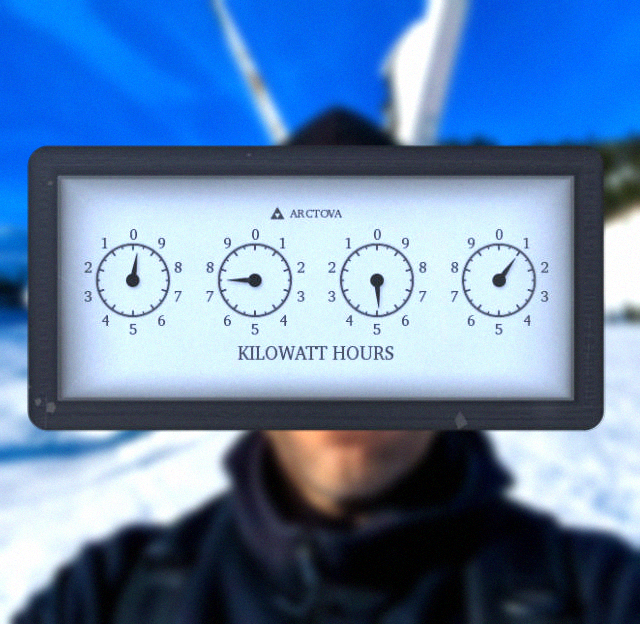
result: 9751 kWh
